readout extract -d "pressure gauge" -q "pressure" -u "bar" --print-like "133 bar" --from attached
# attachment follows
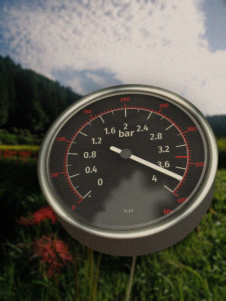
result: 3.8 bar
